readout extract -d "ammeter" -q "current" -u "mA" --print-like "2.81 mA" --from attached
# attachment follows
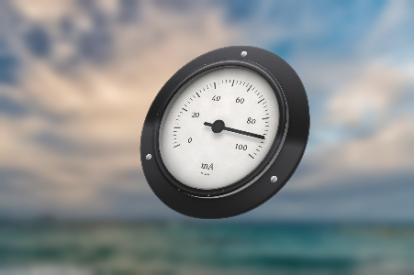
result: 90 mA
